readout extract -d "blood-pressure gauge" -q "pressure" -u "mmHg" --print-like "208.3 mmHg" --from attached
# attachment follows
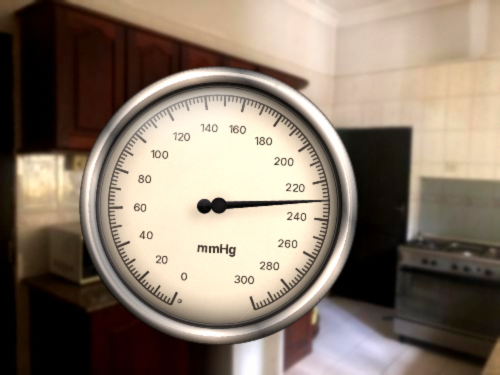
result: 230 mmHg
